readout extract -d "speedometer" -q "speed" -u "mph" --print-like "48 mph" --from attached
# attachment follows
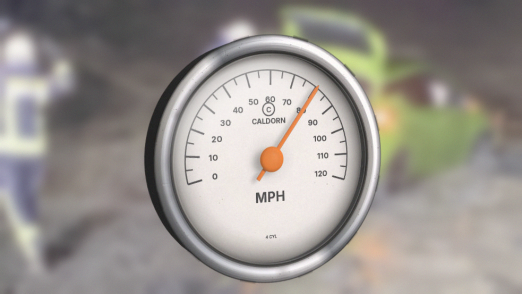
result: 80 mph
